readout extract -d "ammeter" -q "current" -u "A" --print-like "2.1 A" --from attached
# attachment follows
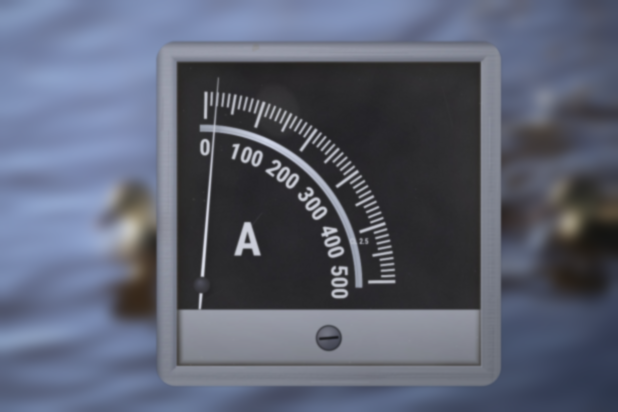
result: 20 A
